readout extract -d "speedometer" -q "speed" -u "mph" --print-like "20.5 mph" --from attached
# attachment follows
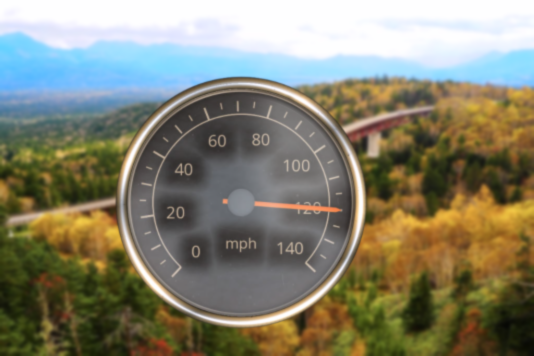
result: 120 mph
